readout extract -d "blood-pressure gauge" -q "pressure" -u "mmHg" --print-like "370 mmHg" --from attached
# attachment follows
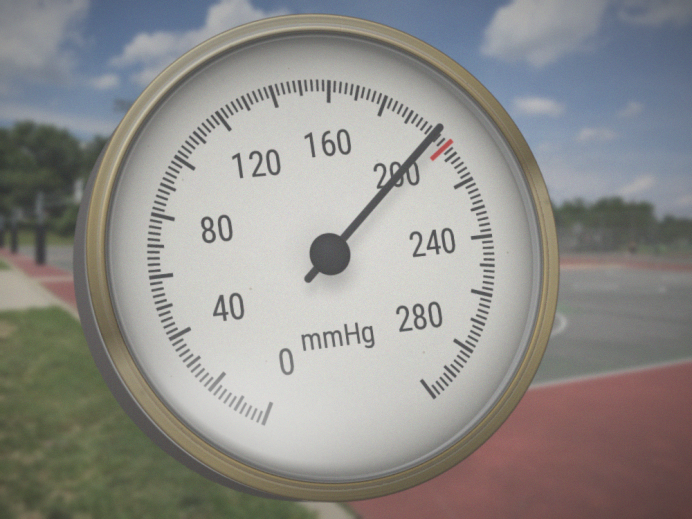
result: 200 mmHg
